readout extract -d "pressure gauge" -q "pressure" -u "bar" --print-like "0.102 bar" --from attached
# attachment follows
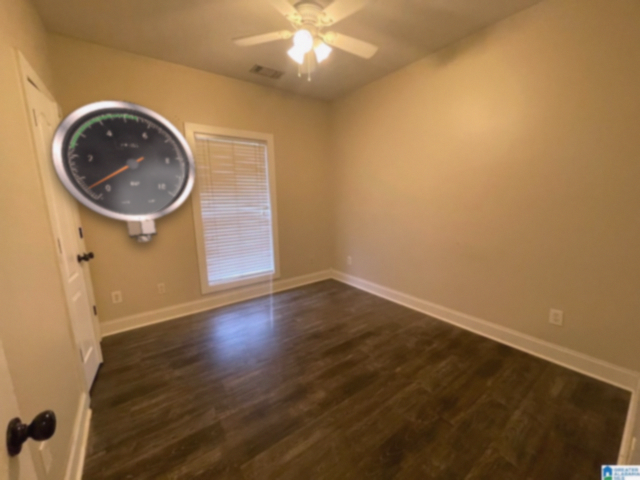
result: 0.5 bar
